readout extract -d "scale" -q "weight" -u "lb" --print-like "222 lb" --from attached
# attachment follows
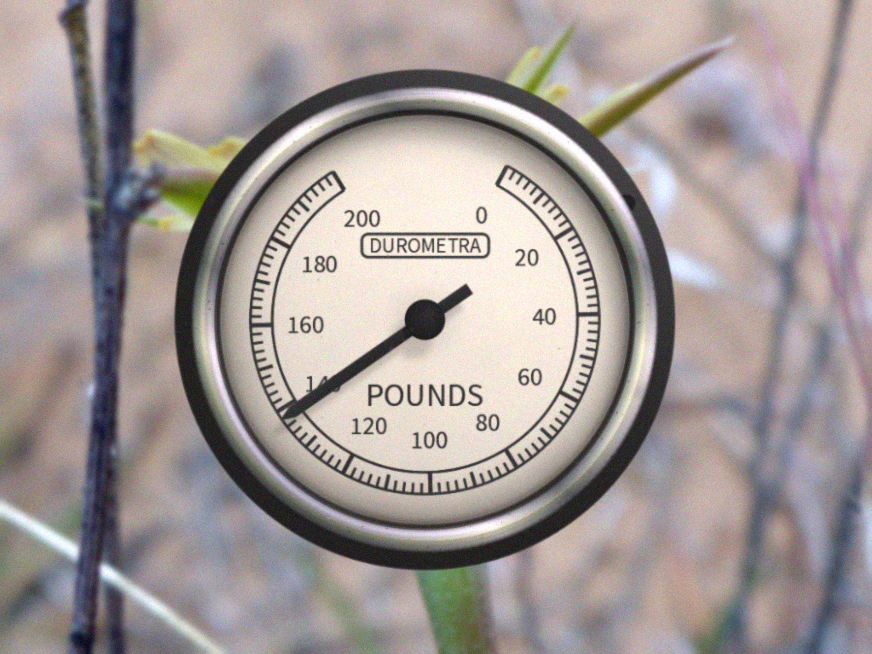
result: 138 lb
